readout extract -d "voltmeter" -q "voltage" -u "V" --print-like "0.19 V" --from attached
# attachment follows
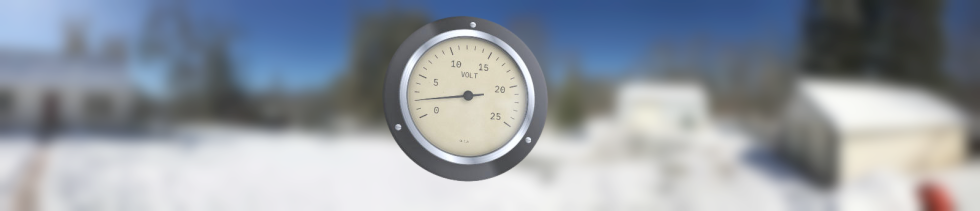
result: 2 V
